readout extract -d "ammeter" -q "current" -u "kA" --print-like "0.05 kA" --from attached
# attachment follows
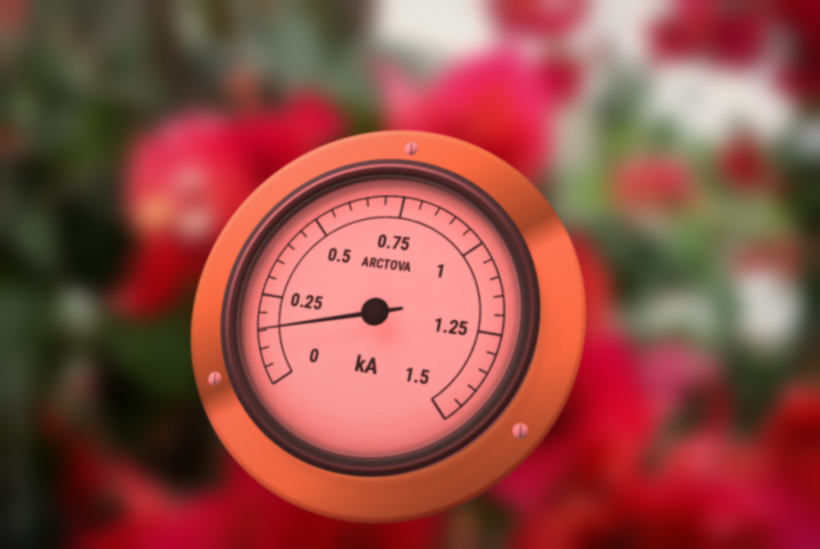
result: 0.15 kA
